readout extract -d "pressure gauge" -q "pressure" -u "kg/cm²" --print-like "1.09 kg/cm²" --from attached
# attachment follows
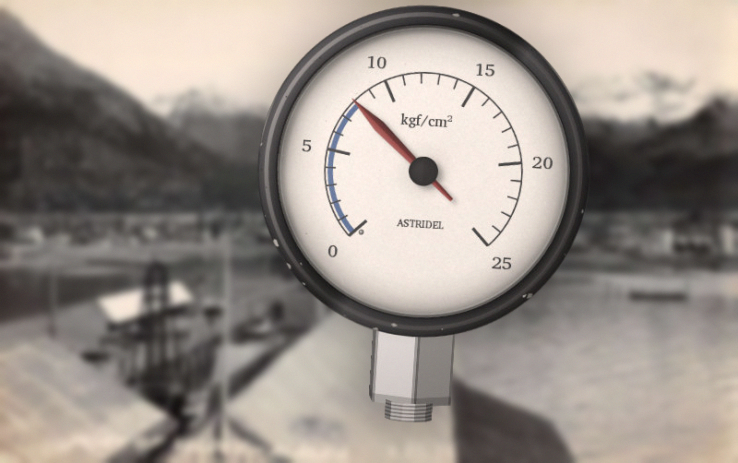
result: 8 kg/cm²
